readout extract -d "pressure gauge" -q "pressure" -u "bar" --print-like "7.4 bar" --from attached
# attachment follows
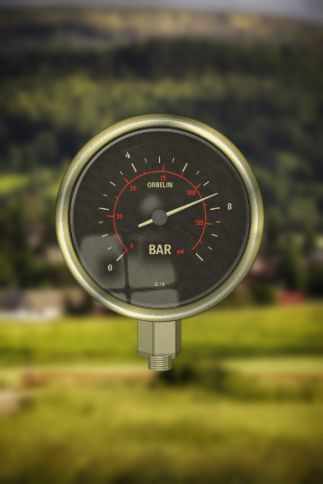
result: 7.5 bar
